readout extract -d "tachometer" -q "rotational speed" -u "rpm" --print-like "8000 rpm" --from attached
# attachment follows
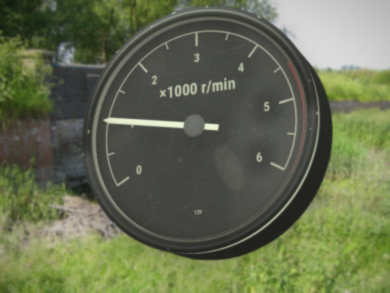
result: 1000 rpm
